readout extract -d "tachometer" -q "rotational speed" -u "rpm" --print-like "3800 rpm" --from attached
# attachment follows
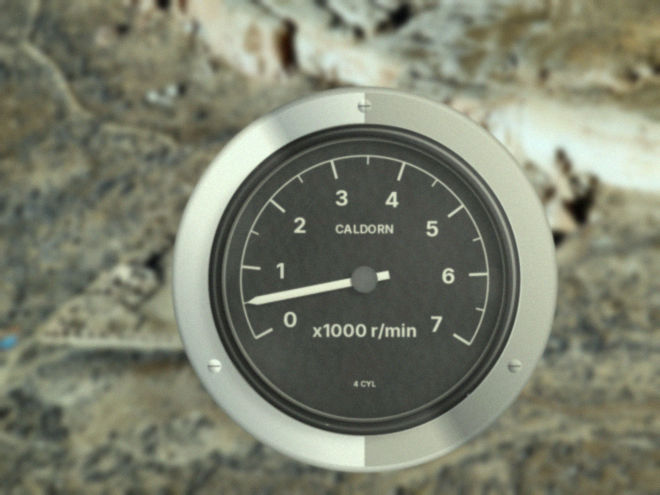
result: 500 rpm
